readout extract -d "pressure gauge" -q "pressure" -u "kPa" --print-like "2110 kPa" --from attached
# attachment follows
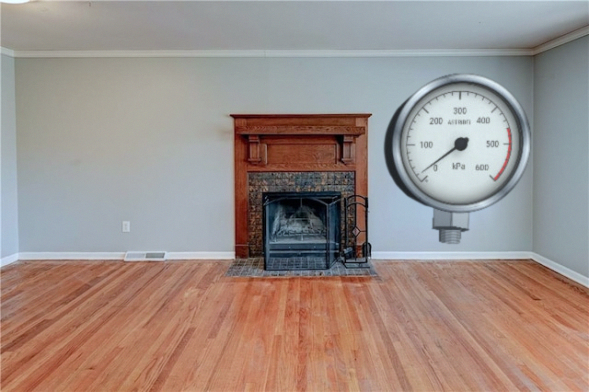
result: 20 kPa
